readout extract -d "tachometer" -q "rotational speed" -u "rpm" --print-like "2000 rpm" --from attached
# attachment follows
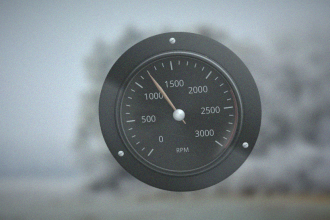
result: 1200 rpm
